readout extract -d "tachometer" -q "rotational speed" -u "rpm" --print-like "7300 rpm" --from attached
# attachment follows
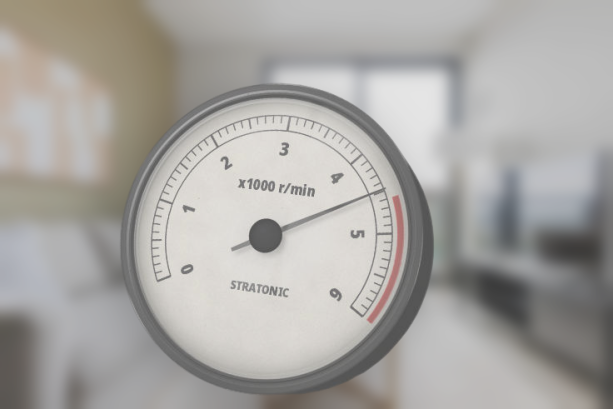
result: 4500 rpm
